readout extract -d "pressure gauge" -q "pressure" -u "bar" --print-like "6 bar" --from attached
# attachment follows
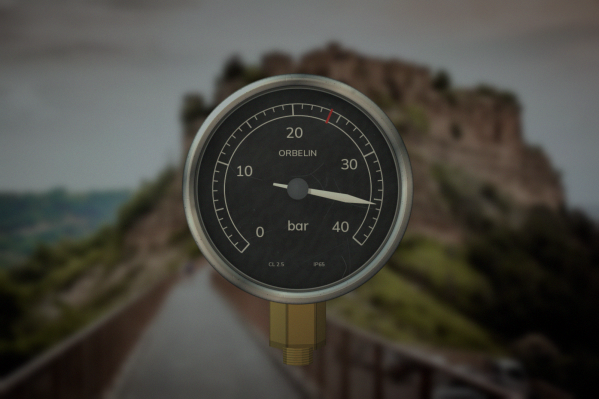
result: 35.5 bar
